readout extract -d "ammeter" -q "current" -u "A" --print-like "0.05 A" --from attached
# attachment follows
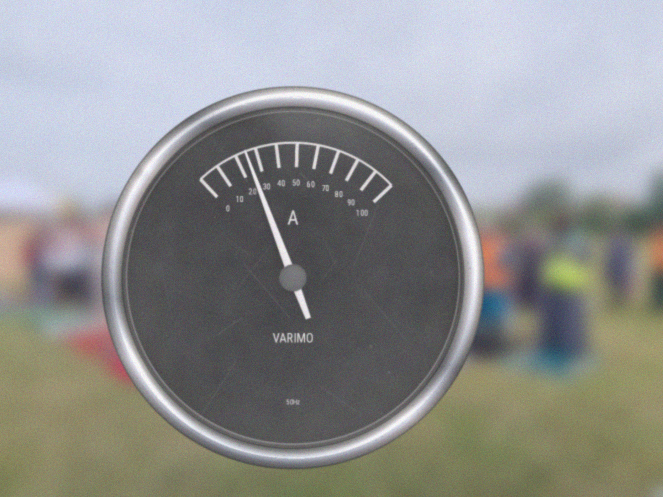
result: 25 A
